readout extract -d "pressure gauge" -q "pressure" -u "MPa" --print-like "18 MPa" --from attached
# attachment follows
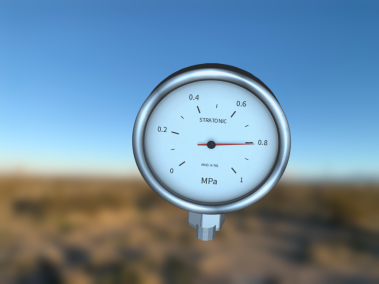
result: 0.8 MPa
